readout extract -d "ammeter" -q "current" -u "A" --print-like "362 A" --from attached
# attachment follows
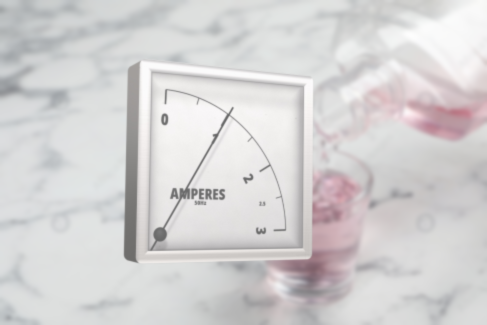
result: 1 A
